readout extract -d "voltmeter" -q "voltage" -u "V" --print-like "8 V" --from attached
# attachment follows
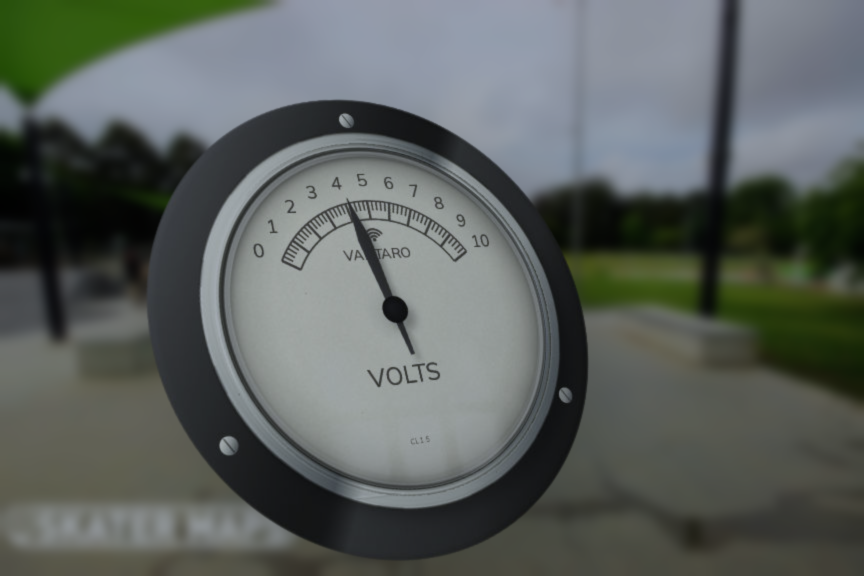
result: 4 V
